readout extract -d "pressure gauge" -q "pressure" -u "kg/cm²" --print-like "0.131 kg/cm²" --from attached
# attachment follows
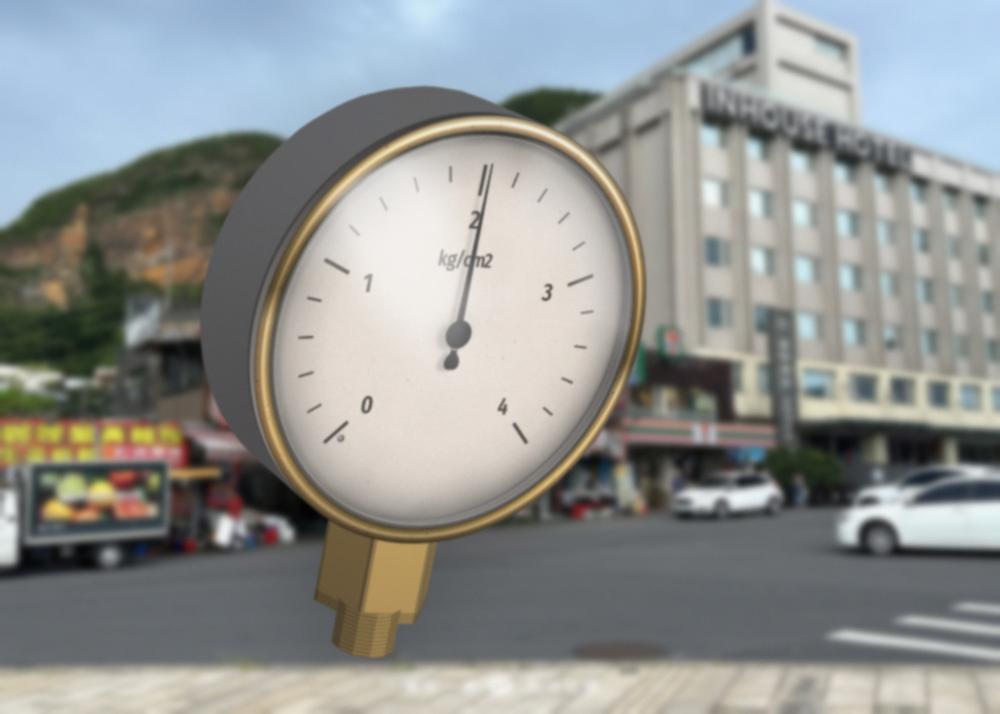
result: 2 kg/cm²
